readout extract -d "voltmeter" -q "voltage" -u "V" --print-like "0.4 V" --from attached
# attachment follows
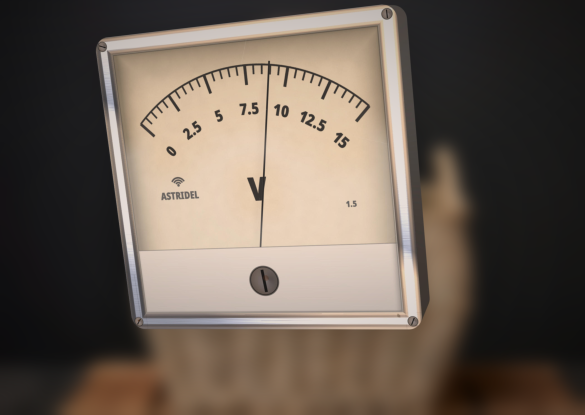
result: 9 V
